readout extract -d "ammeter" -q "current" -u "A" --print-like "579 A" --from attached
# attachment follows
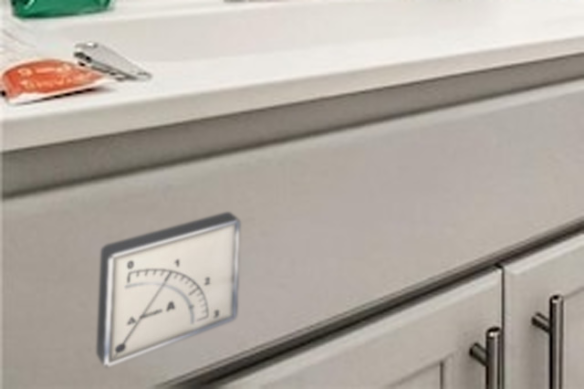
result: 1 A
